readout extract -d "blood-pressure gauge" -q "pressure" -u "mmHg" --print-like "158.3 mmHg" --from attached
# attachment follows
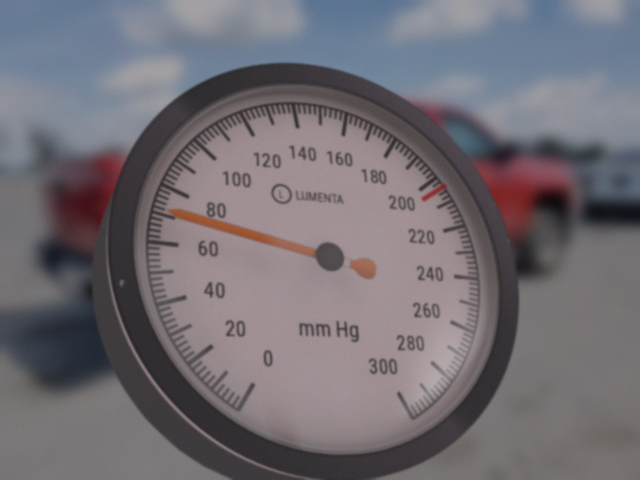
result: 70 mmHg
